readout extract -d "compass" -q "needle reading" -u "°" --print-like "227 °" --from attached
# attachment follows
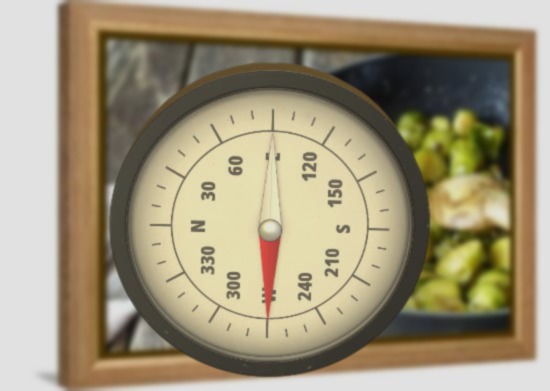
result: 270 °
